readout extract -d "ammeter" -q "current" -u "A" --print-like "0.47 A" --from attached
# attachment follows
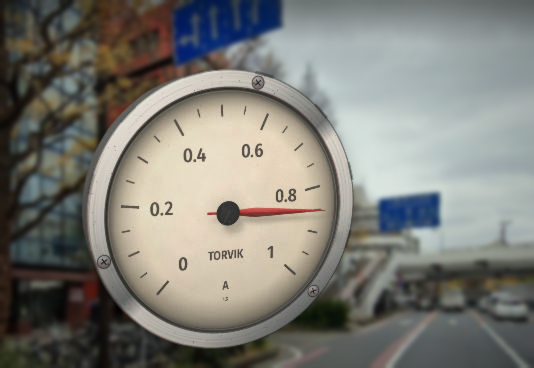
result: 0.85 A
